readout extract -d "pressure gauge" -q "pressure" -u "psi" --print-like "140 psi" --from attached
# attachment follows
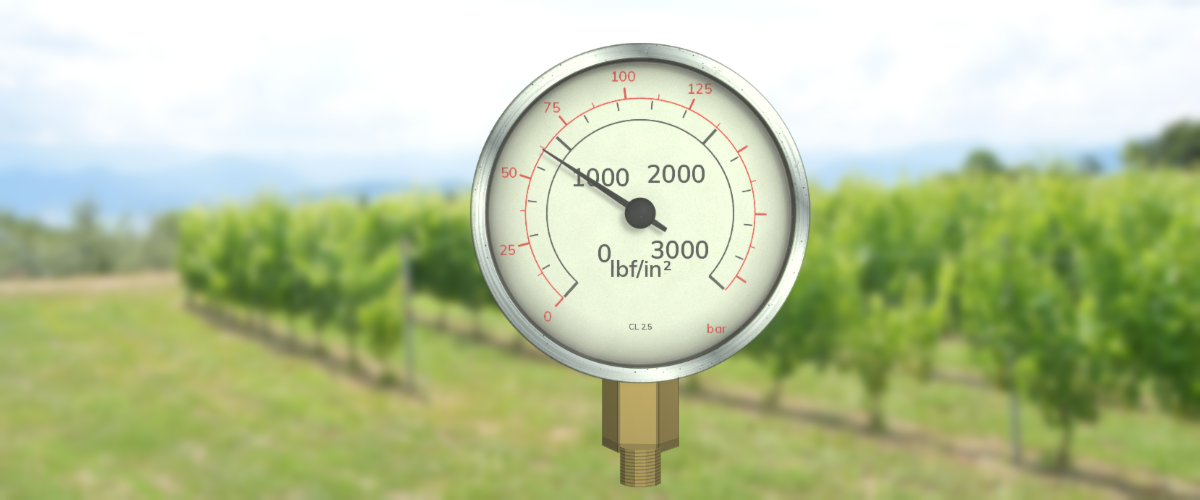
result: 900 psi
